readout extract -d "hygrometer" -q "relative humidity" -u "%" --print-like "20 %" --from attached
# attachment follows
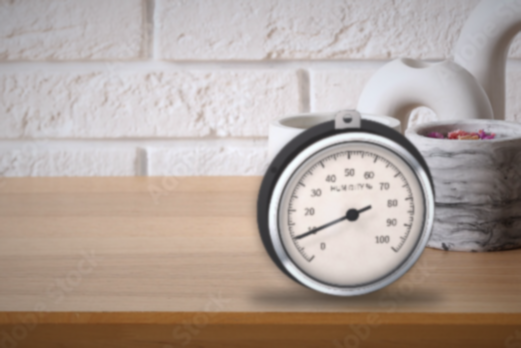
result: 10 %
